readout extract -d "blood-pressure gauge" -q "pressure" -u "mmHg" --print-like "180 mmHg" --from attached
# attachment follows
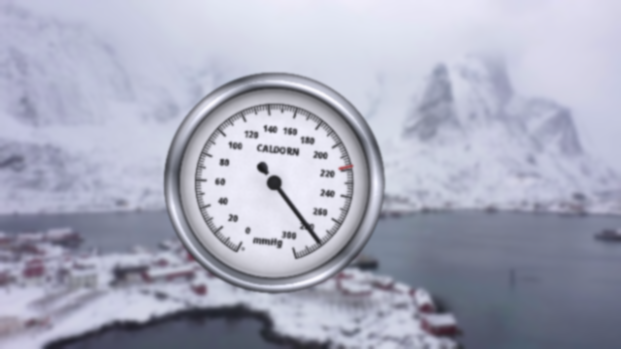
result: 280 mmHg
